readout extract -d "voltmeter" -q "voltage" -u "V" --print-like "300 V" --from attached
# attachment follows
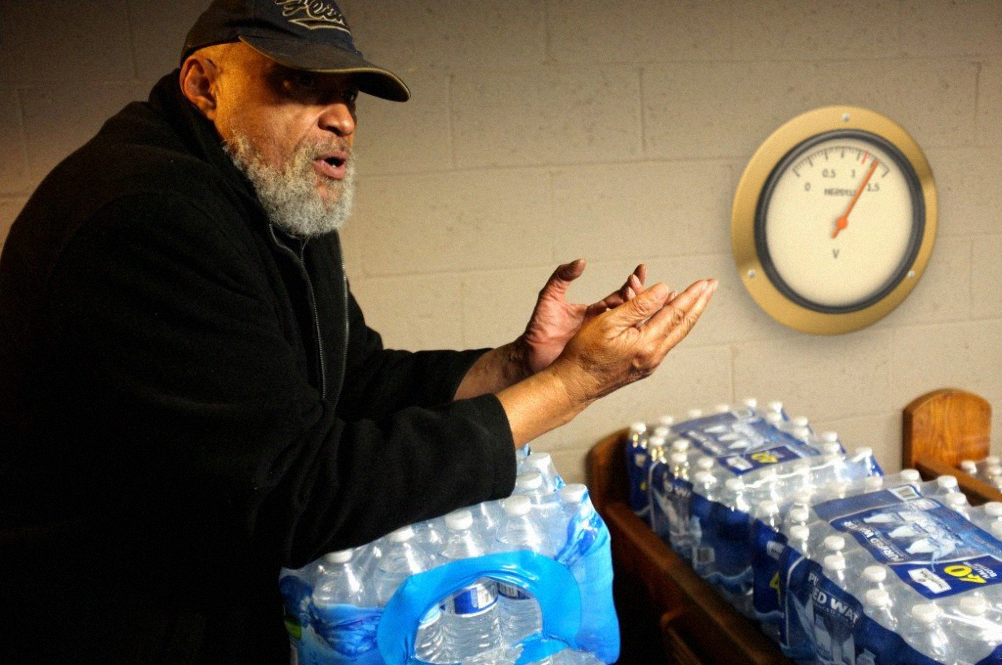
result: 1.25 V
